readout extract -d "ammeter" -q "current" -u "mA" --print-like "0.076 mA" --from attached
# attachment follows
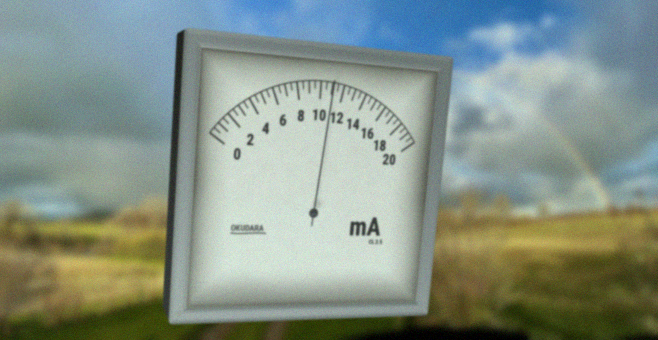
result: 11 mA
